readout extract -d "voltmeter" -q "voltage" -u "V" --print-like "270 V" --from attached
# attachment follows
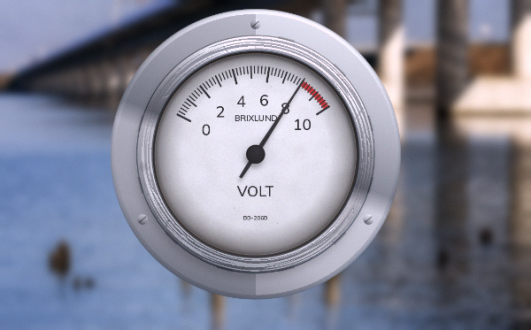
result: 8 V
